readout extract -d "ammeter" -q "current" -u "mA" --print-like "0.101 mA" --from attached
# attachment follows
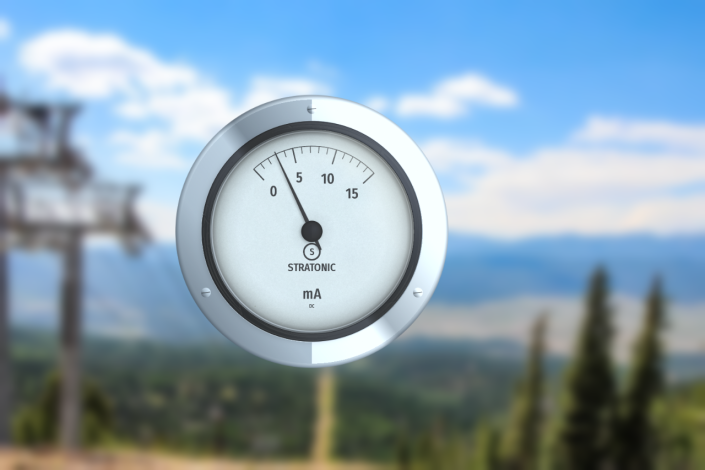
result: 3 mA
